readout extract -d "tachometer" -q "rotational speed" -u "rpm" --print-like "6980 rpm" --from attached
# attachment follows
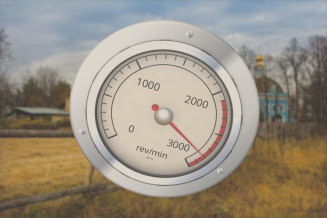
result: 2800 rpm
